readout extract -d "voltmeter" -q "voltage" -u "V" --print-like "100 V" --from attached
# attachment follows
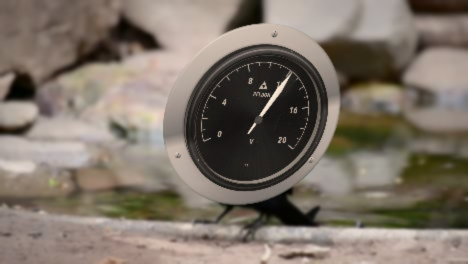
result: 12 V
